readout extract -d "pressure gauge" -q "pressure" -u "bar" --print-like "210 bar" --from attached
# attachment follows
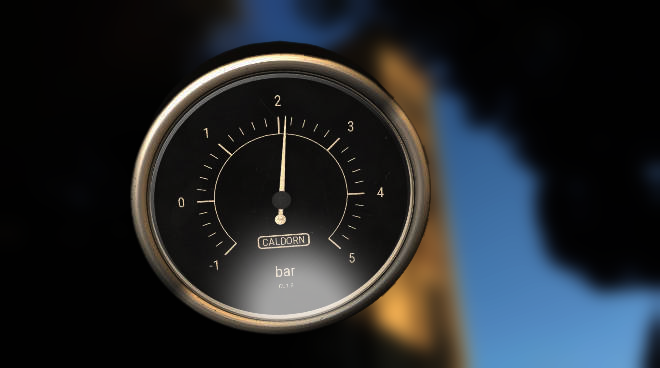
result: 2.1 bar
